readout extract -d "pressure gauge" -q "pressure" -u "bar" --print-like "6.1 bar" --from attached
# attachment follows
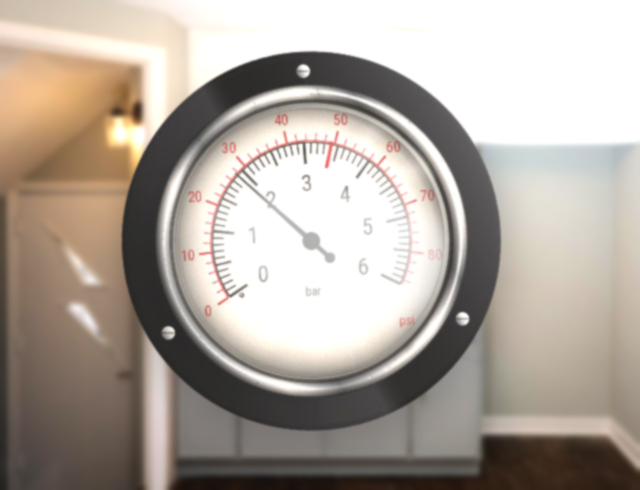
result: 1.9 bar
